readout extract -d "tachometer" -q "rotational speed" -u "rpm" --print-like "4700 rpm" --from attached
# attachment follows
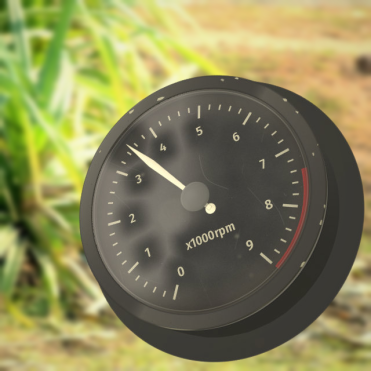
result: 3500 rpm
